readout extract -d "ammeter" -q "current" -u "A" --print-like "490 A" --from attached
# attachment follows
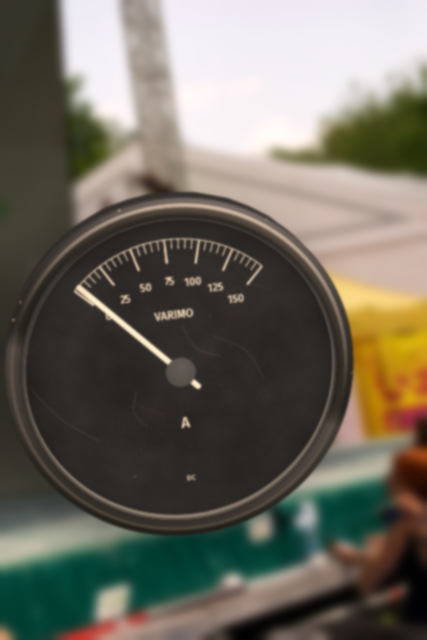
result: 5 A
